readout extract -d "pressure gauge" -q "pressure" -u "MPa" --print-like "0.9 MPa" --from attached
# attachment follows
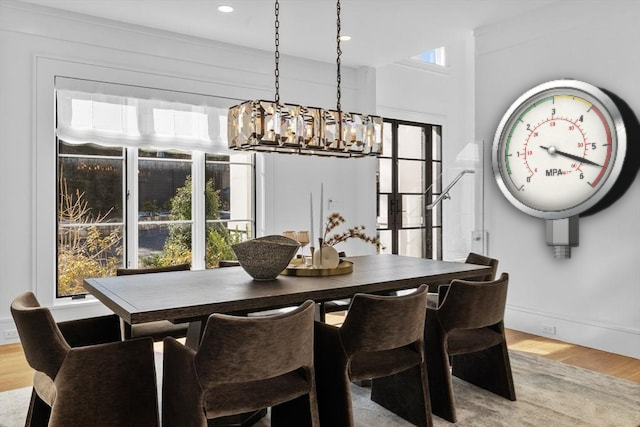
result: 5.5 MPa
